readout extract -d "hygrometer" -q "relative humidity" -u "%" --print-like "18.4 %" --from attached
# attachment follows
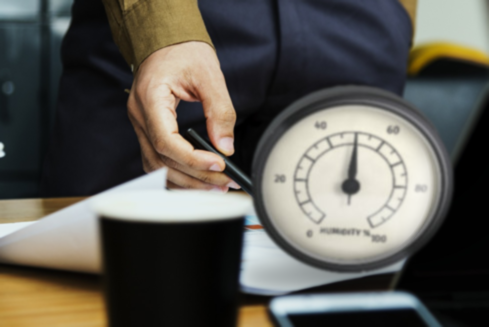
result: 50 %
